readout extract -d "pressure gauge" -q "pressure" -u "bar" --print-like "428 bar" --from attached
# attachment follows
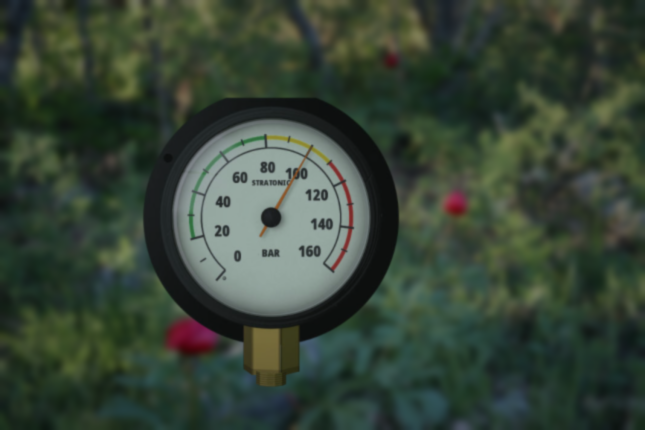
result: 100 bar
